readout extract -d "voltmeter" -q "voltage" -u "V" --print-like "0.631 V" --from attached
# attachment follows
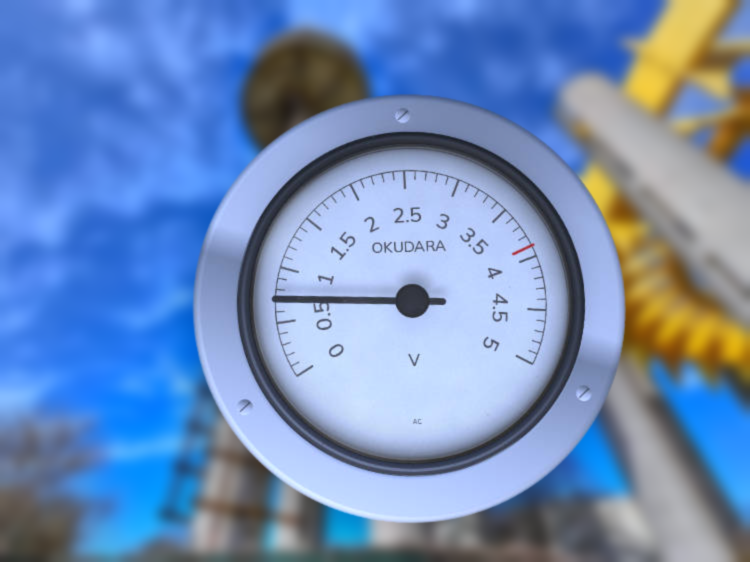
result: 0.7 V
